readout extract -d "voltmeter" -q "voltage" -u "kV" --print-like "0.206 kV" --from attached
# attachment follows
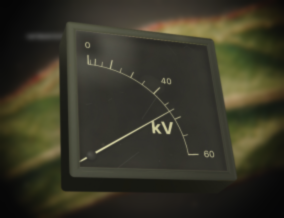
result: 47.5 kV
